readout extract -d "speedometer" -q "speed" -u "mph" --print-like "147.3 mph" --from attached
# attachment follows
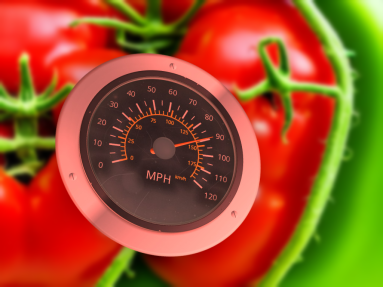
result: 90 mph
